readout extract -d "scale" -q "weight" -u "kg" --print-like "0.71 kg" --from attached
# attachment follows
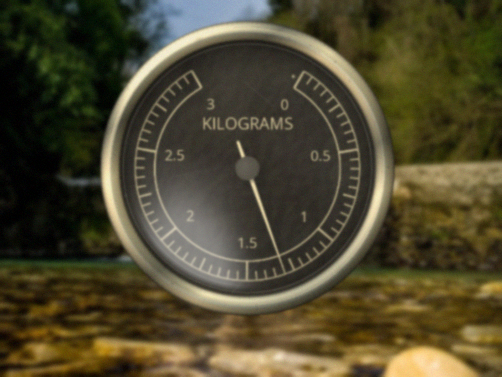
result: 1.3 kg
